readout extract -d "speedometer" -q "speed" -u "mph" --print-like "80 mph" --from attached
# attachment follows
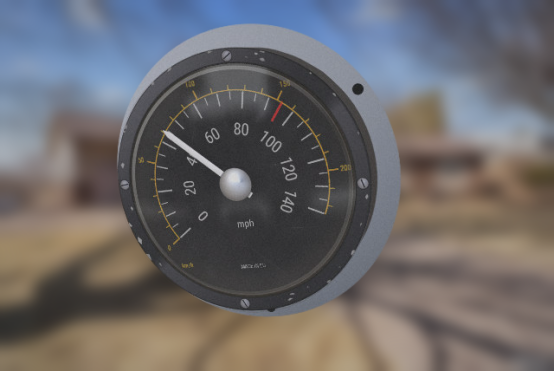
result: 45 mph
